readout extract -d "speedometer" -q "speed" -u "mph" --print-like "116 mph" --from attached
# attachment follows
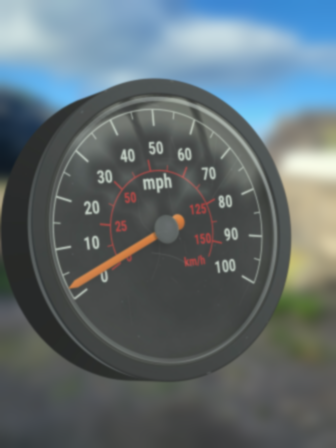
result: 2.5 mph
